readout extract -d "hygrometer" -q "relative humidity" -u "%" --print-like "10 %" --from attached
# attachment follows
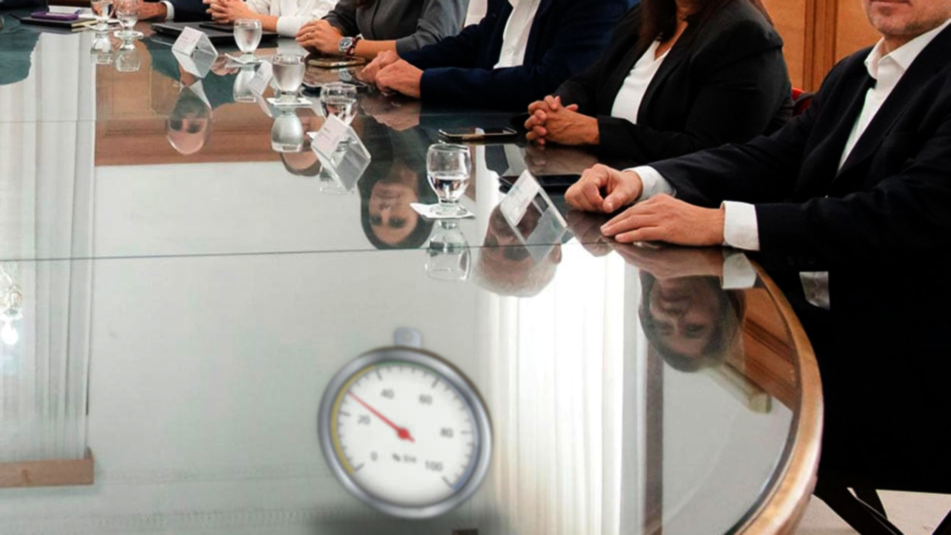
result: 28 %
